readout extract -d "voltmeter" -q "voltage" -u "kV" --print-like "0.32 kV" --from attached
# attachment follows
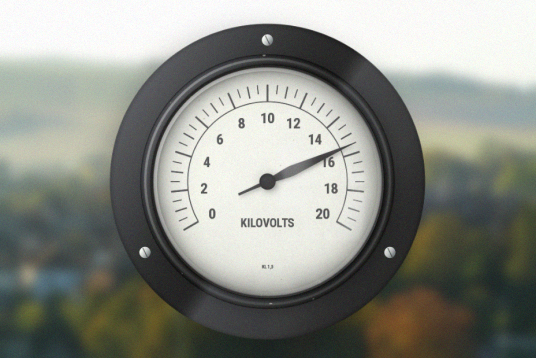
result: 15.5 kV
